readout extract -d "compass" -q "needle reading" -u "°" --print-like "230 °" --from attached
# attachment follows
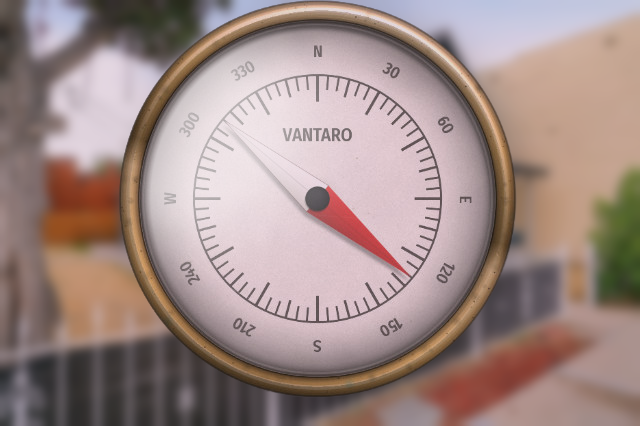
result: 130 °
